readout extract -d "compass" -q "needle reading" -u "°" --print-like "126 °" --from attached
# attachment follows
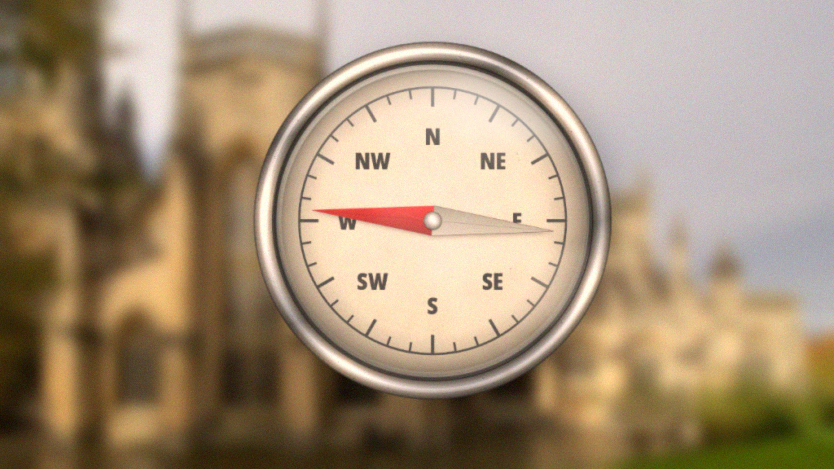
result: 275 °
